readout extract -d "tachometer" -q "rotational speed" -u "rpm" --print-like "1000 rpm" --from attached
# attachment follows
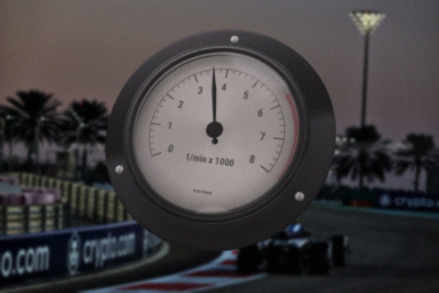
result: 3600 rpm
